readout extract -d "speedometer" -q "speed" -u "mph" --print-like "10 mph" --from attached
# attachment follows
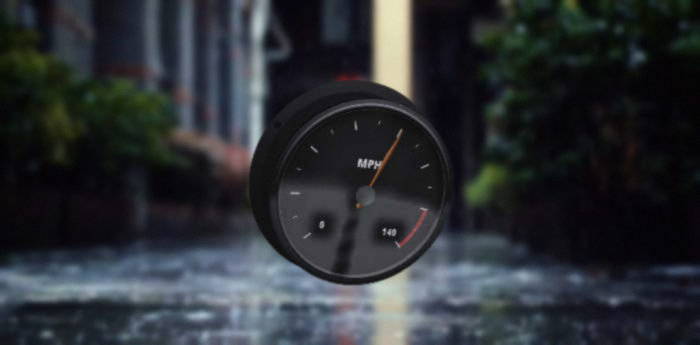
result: 80 mph
